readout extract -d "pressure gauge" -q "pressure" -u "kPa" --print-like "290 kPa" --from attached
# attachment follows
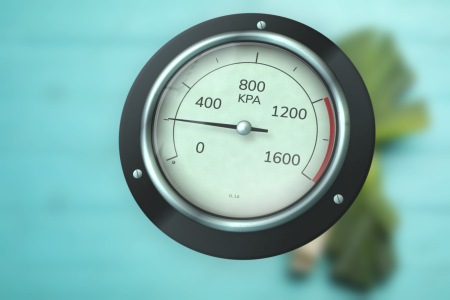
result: 200 kPa
